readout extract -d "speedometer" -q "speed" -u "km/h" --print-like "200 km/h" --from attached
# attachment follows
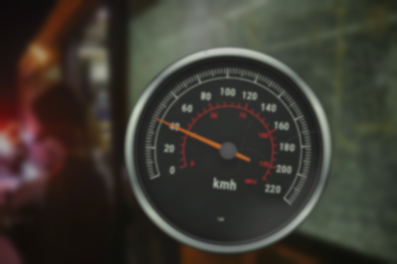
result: 40 km/h
